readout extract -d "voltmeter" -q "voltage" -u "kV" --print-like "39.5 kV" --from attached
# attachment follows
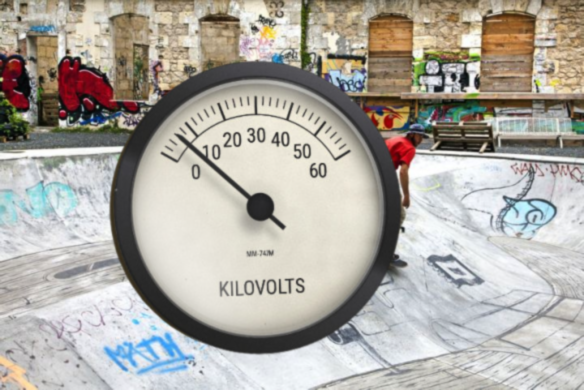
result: 6 kV
